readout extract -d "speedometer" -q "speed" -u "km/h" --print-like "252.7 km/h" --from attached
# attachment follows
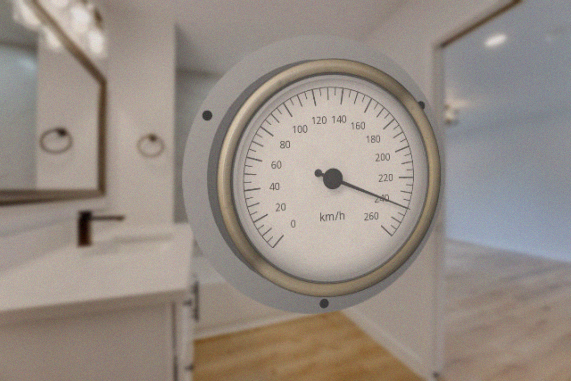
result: 240 km/h
